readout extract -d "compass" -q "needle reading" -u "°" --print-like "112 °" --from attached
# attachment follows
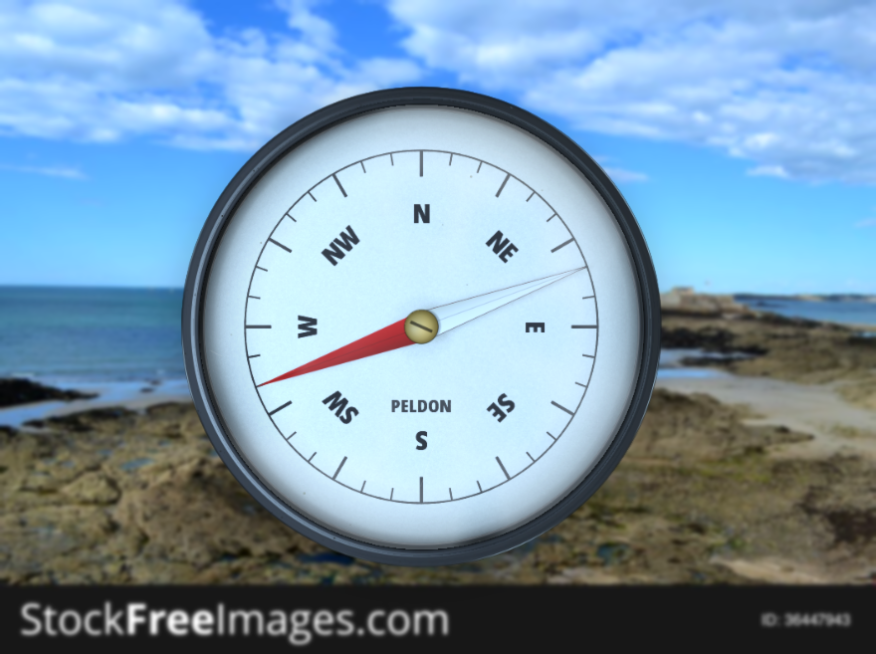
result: 250 °
